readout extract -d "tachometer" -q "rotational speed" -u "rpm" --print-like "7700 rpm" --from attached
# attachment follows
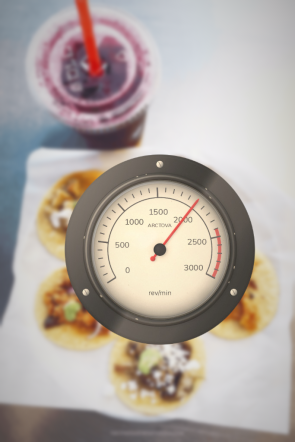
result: 2000 rpm
